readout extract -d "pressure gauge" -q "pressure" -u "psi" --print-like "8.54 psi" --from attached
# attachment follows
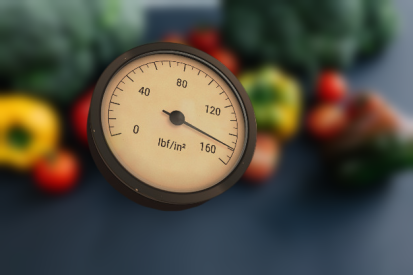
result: 150 psi
